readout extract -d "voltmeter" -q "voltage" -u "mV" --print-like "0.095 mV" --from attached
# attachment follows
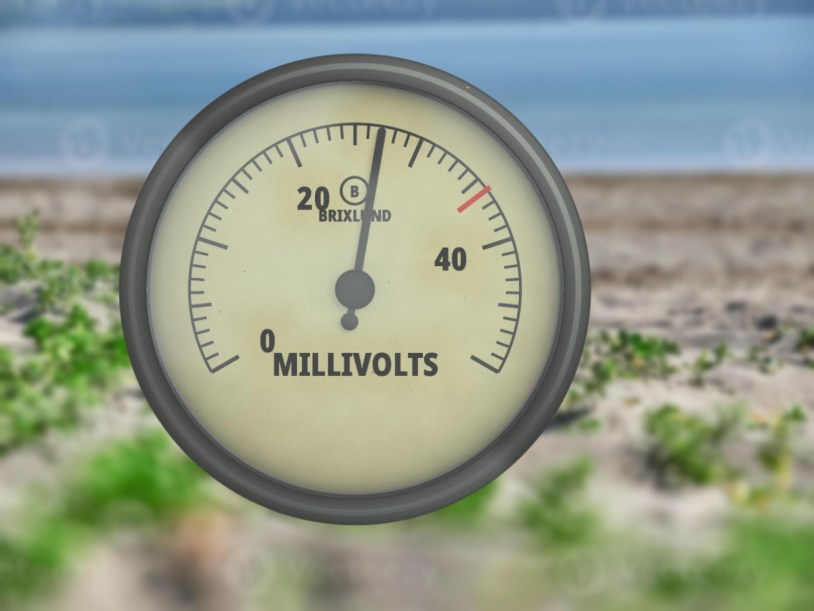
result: 27 mV
